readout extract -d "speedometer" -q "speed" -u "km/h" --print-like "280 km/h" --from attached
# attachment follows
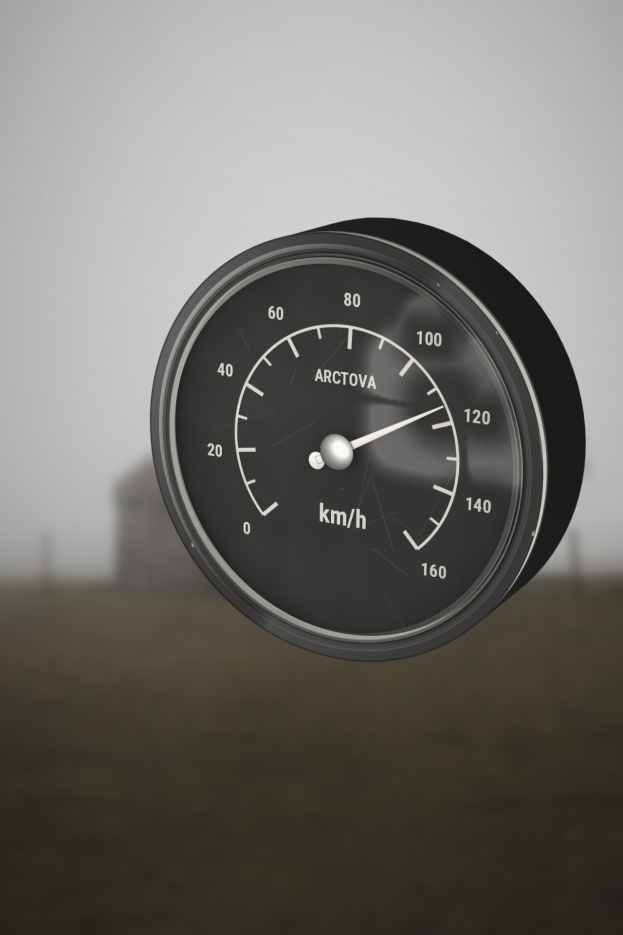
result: 115 km/h
